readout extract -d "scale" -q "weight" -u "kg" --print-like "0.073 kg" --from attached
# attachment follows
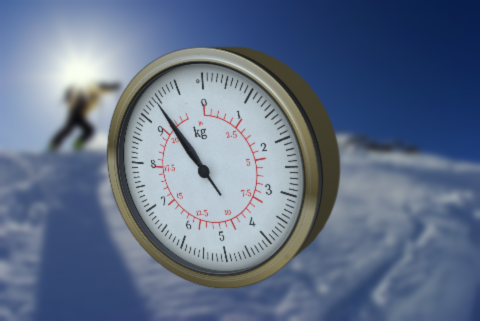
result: 9.5 kg
